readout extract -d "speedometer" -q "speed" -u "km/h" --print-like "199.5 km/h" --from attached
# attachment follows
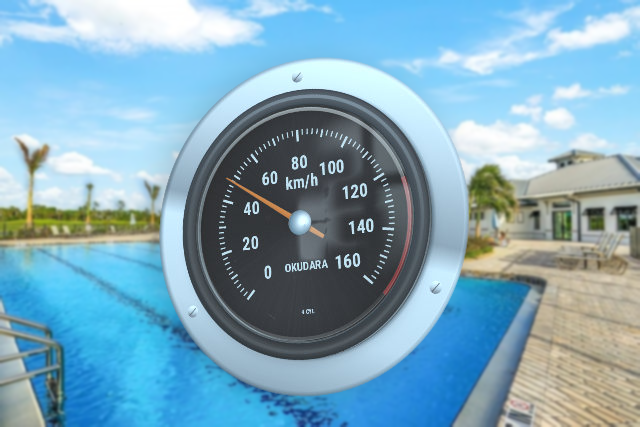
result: 48 km/h
